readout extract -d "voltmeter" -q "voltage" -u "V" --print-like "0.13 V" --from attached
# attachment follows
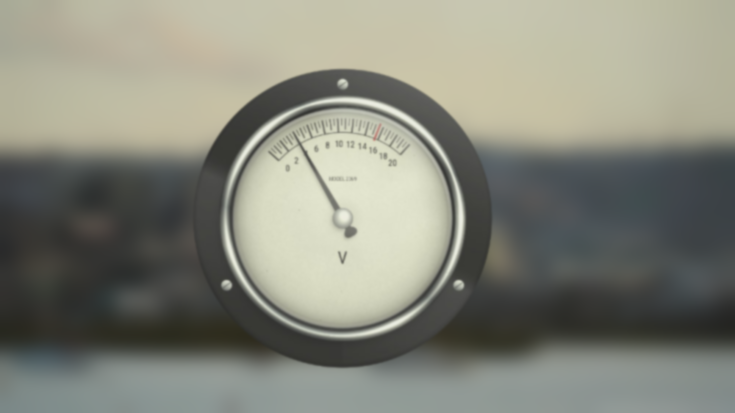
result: 4 V
